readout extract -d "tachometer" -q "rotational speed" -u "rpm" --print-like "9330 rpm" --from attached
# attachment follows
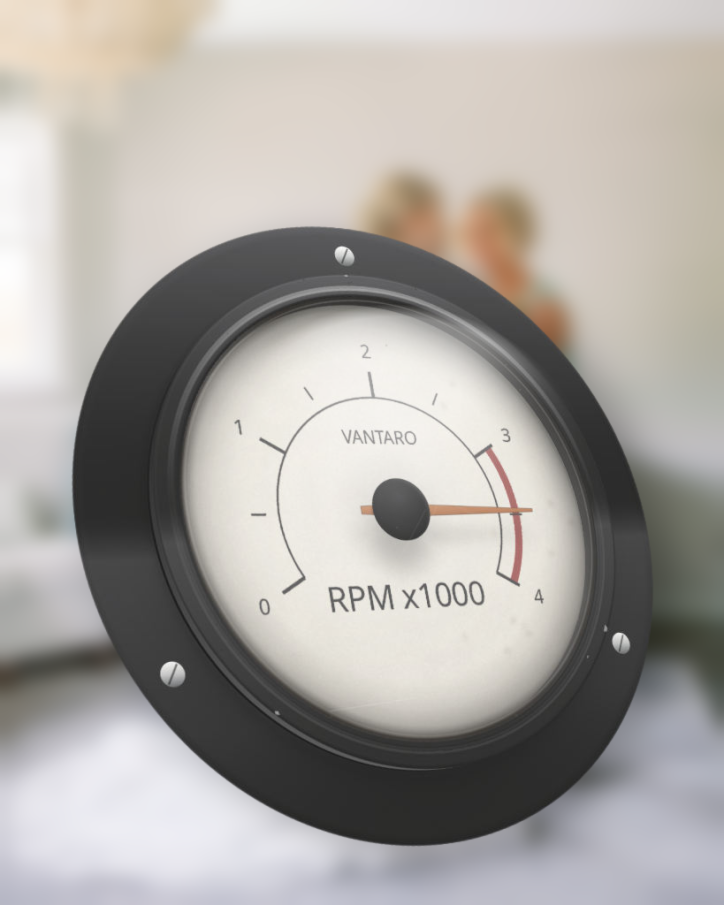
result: 3500 rpm
